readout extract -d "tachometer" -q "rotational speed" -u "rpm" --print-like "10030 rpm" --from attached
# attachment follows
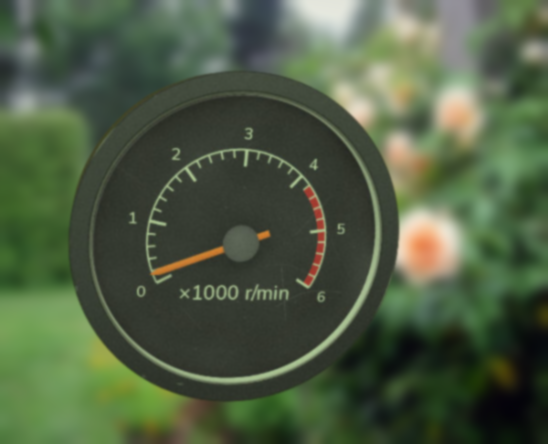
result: 200 rpm
